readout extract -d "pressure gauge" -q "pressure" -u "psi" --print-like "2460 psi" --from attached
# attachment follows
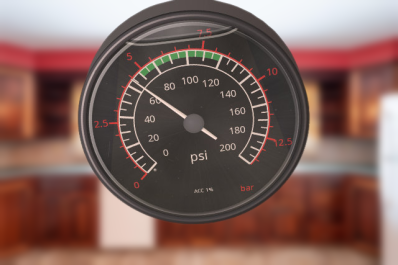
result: 65 psi
